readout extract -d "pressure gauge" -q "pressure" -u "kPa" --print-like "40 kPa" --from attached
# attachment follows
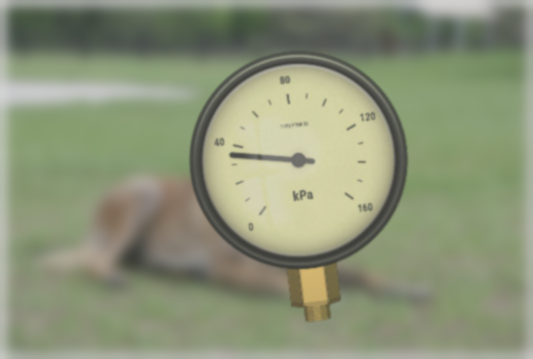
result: 35 kPa
